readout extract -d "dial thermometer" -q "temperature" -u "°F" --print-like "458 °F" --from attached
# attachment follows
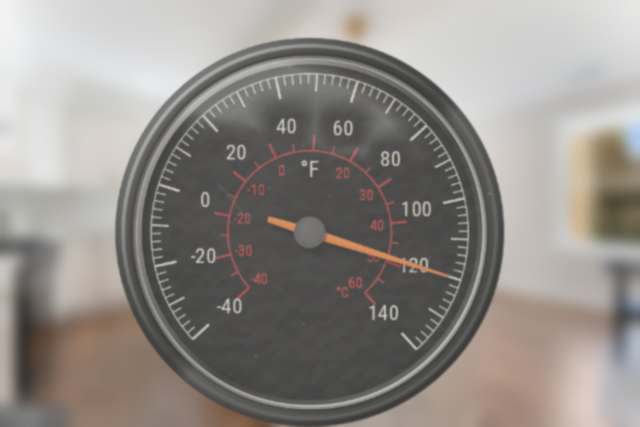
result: 120 °F
